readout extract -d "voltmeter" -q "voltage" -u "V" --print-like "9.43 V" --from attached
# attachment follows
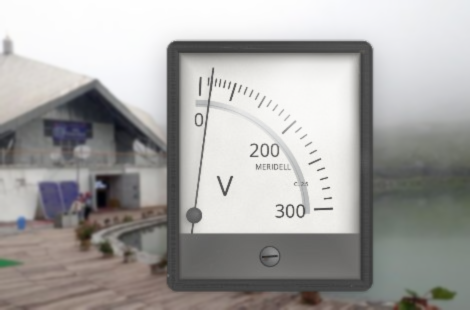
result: 50 V
